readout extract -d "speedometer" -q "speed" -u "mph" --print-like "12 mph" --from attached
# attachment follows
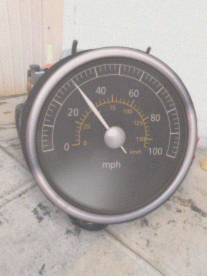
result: 30 mph
